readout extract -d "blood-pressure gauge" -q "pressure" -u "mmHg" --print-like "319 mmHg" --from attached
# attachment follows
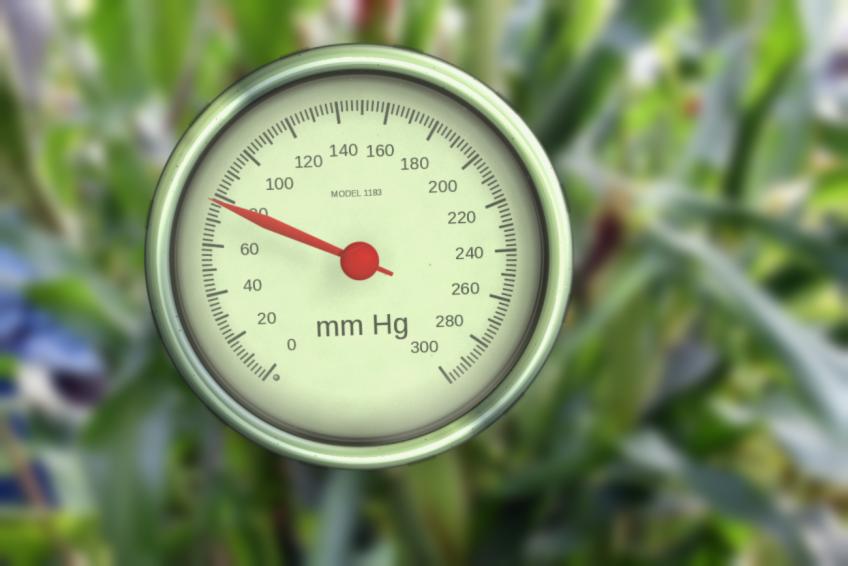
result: 78 mmHg
